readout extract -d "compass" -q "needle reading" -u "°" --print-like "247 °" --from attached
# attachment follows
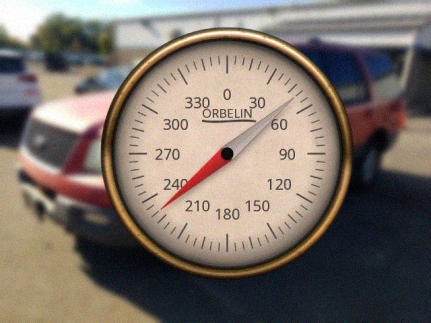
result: 230 °
